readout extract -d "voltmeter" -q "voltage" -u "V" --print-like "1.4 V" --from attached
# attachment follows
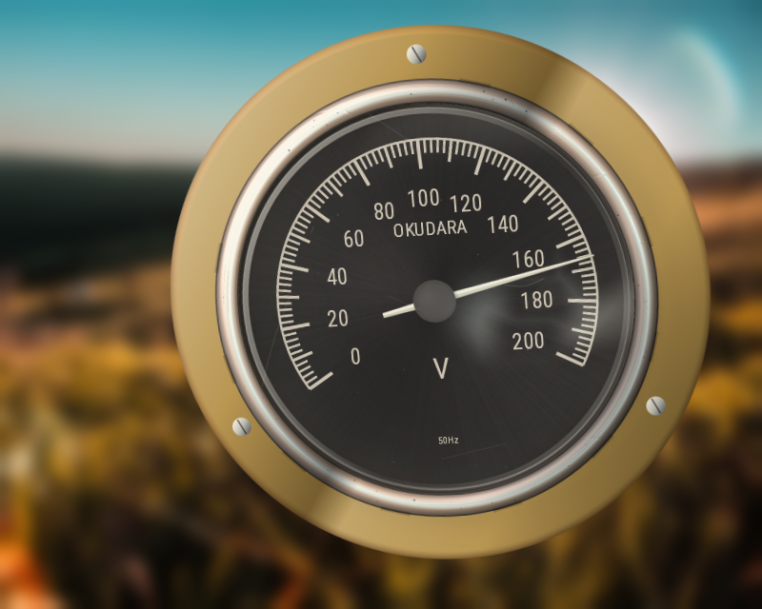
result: 166 V
